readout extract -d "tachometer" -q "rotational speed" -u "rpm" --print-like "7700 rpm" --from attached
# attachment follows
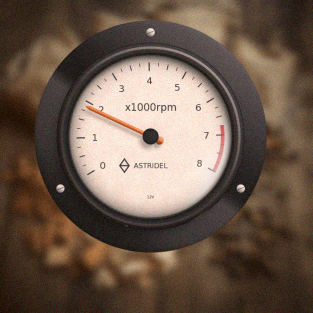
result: 1875 rpm
